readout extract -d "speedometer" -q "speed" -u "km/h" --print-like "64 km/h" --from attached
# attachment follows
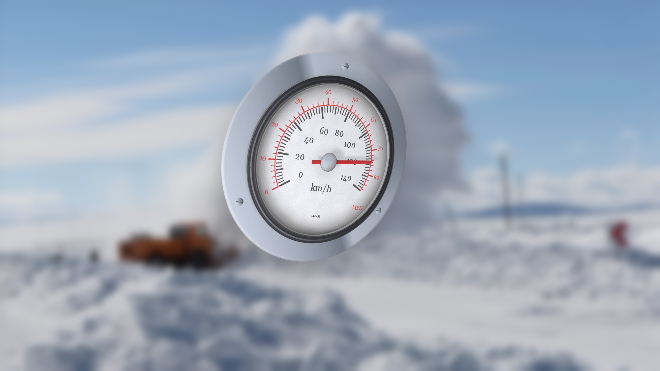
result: 120 km/h
